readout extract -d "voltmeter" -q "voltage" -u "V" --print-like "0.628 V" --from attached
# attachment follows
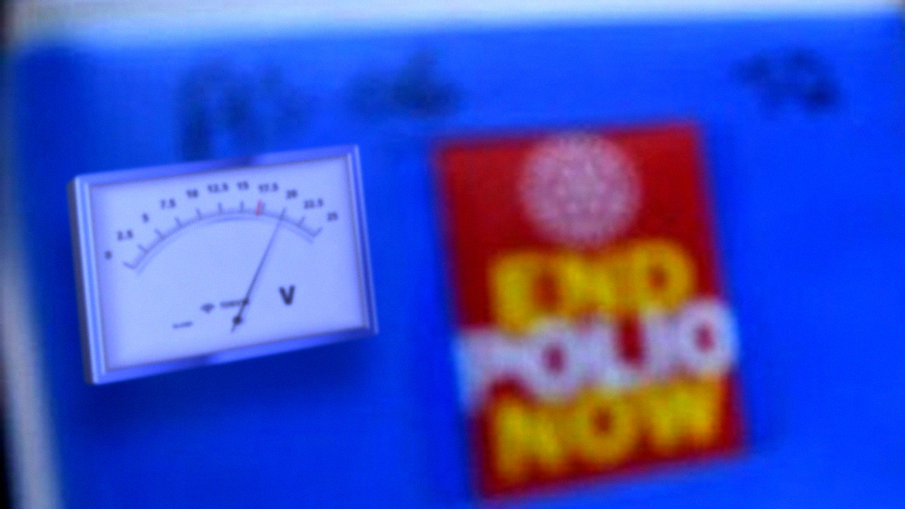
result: 20 V
